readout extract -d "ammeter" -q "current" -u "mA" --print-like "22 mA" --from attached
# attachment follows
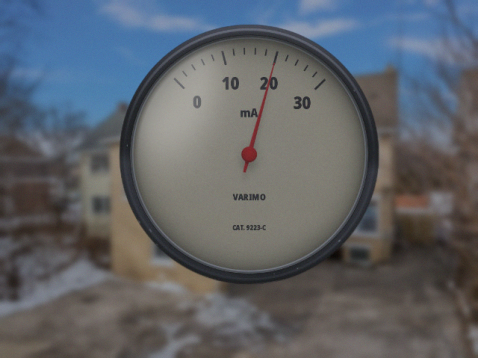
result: 20 mA
